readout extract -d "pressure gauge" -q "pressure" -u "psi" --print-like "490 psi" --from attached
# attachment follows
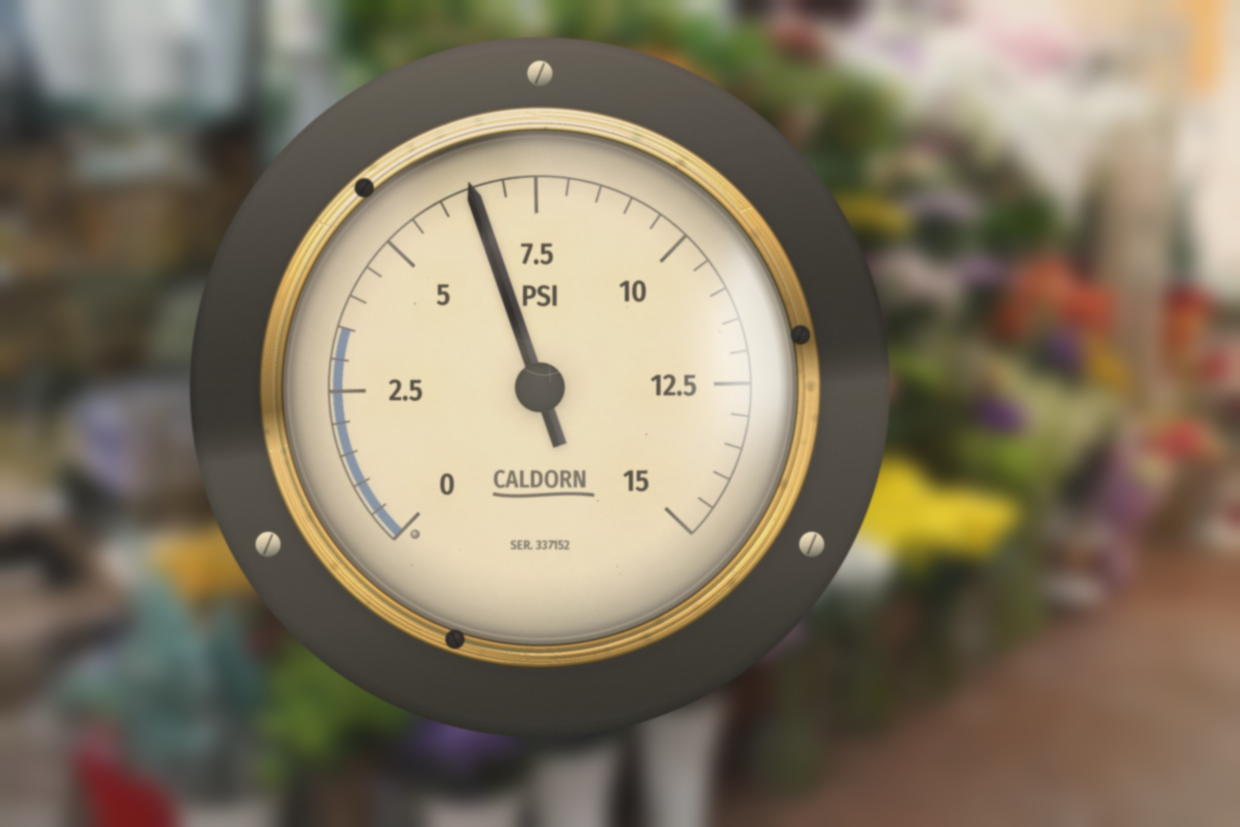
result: 6.5 psi
